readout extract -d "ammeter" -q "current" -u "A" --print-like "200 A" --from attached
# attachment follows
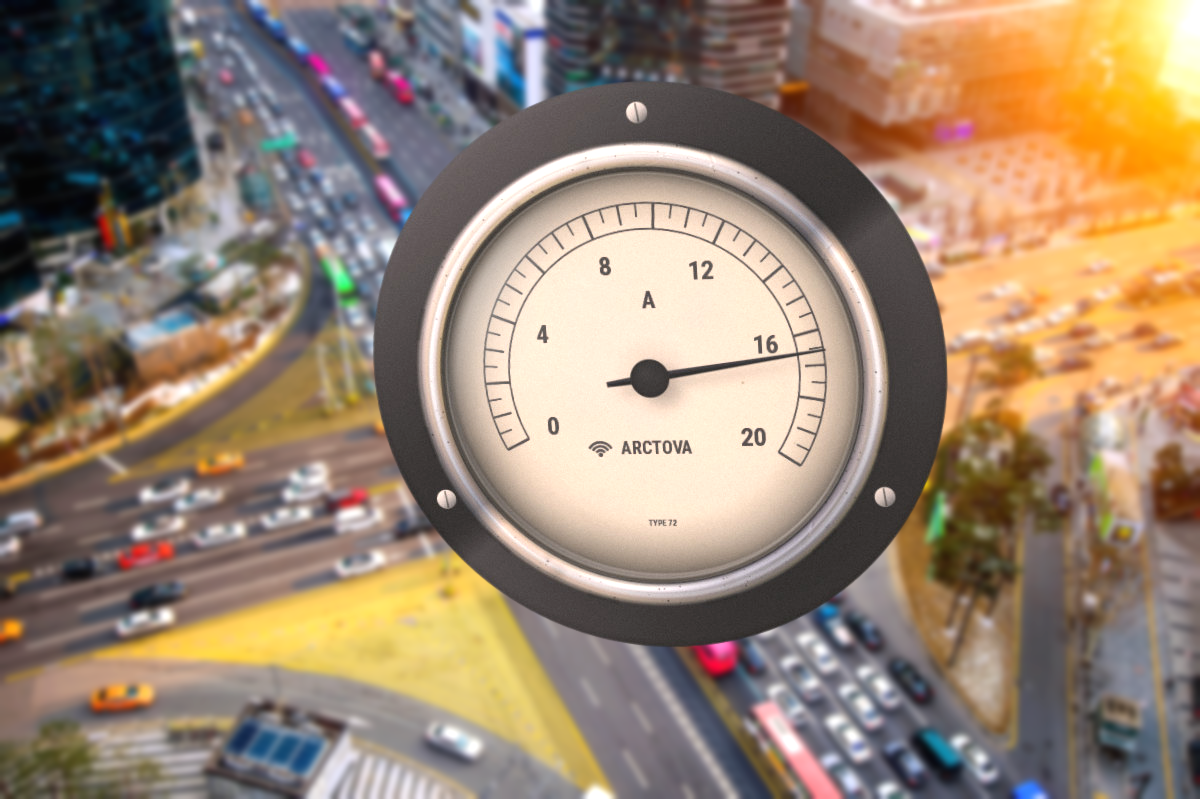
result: 16.5 A
